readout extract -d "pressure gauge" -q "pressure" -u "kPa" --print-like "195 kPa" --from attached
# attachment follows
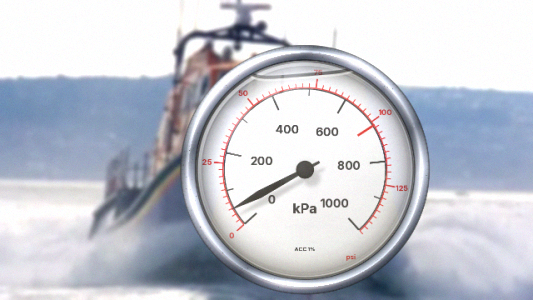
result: 50 kPa
